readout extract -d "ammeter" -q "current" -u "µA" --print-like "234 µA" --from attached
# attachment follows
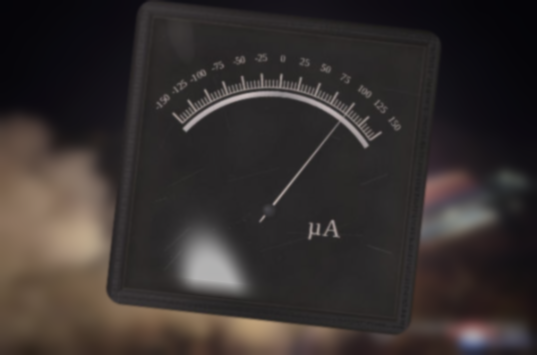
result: 100 µA
